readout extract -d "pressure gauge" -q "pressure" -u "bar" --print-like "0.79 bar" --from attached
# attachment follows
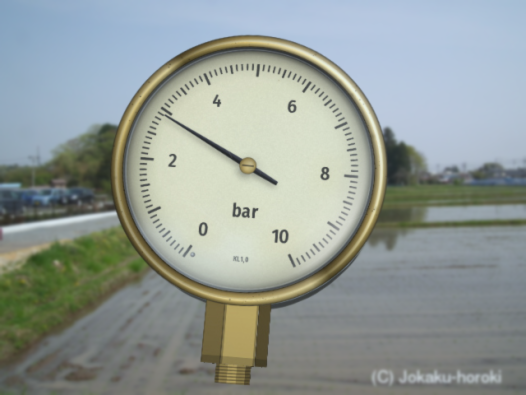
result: 2.9 bar
